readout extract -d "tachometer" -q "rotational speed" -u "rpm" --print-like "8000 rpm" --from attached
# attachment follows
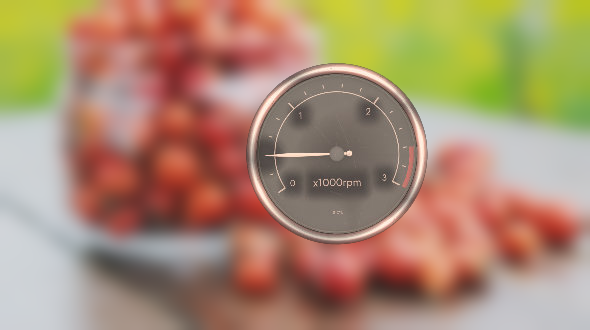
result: 400 rpm
